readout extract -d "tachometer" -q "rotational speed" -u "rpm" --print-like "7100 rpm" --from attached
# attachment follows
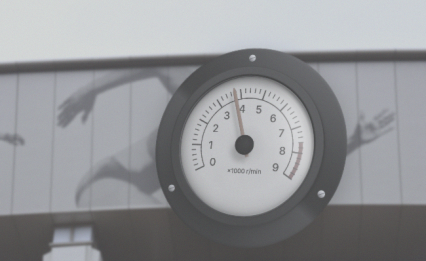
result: 3800 rpm
